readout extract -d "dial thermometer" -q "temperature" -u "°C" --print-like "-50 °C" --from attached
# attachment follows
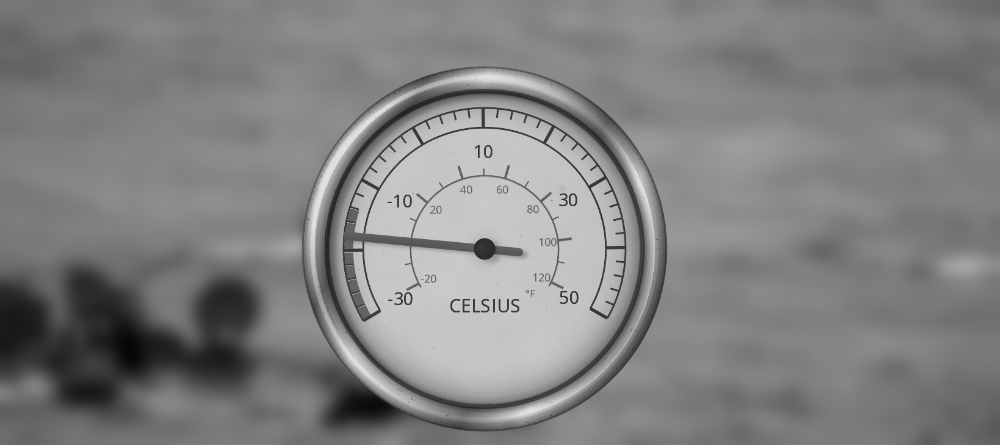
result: -18 °C
